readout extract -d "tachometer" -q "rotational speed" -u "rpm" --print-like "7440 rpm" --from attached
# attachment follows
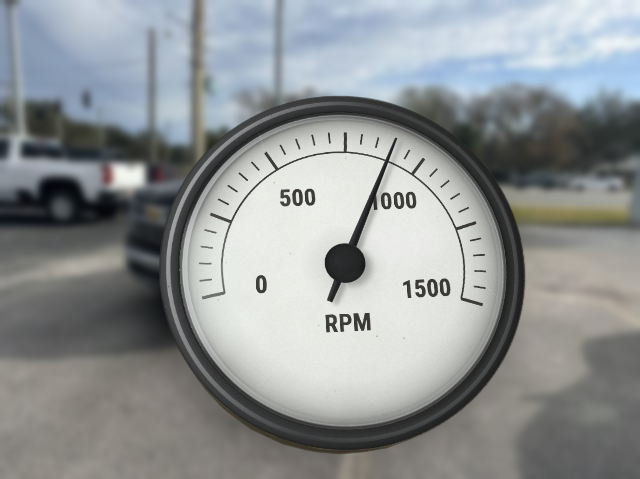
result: 900 rpm
